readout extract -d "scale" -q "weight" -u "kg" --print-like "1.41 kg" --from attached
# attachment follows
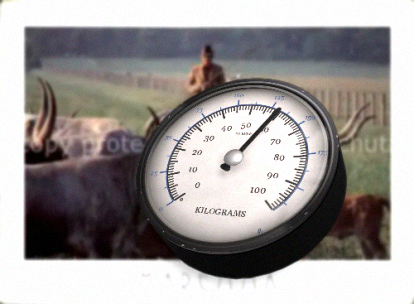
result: 60 kg
